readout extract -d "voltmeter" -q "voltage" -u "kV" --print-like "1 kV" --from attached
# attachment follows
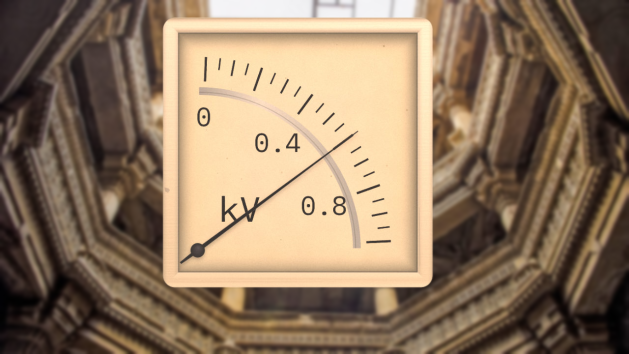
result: 0.6 kV
